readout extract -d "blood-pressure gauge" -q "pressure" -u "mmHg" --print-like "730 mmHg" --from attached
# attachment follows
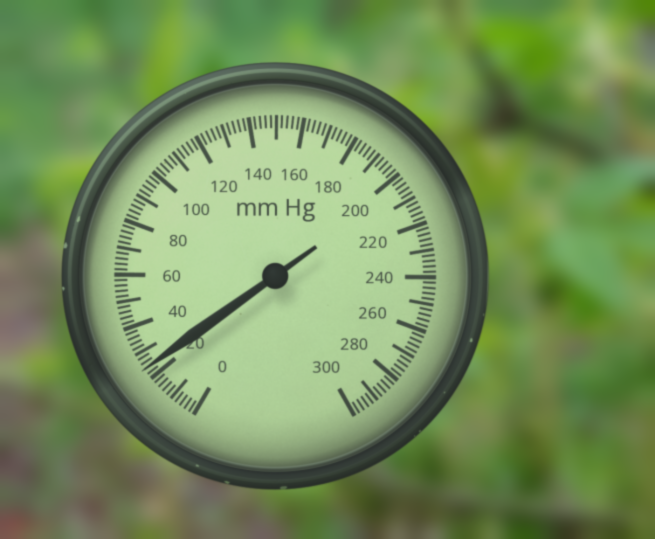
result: 24 mmHg
